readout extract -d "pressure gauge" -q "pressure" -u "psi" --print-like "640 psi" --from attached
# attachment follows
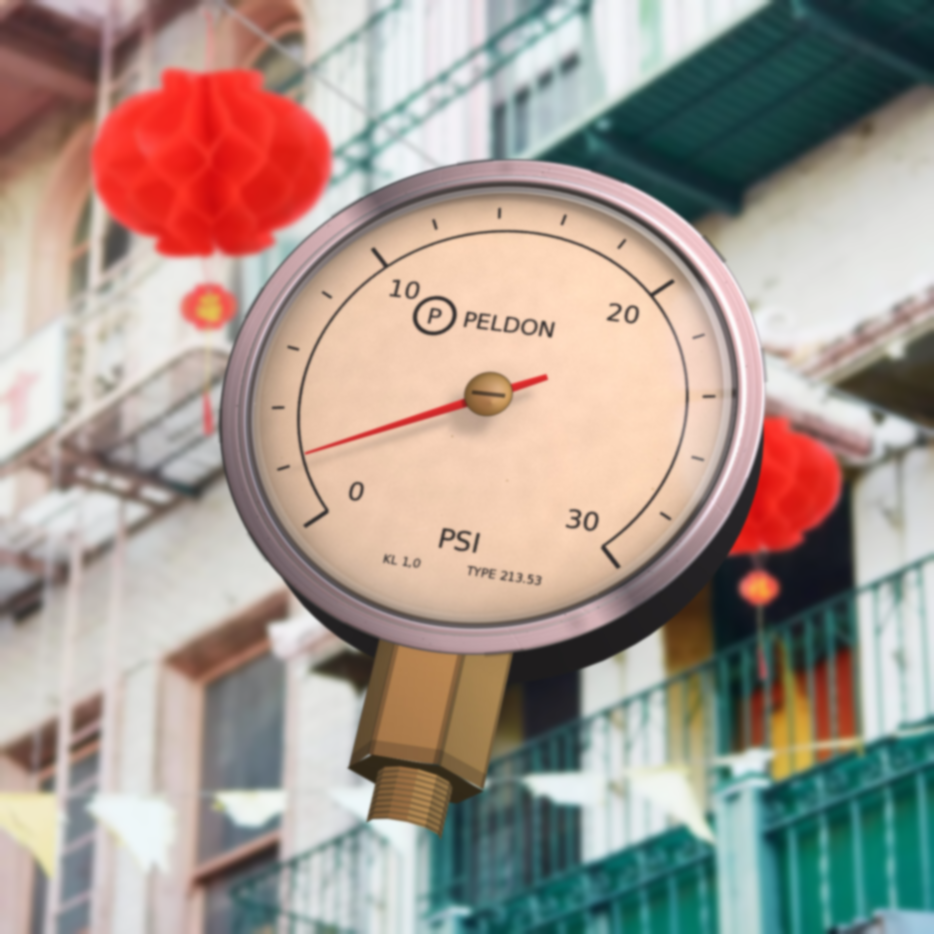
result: 2 psi
